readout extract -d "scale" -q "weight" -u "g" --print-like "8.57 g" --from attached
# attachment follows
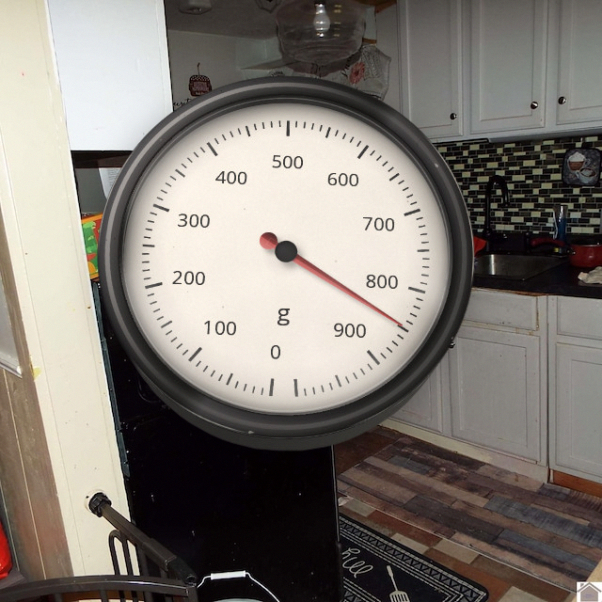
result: 850 g
